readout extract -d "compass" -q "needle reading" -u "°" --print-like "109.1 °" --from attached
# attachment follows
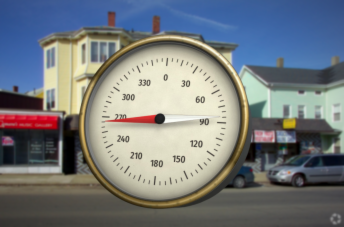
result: 265 °
